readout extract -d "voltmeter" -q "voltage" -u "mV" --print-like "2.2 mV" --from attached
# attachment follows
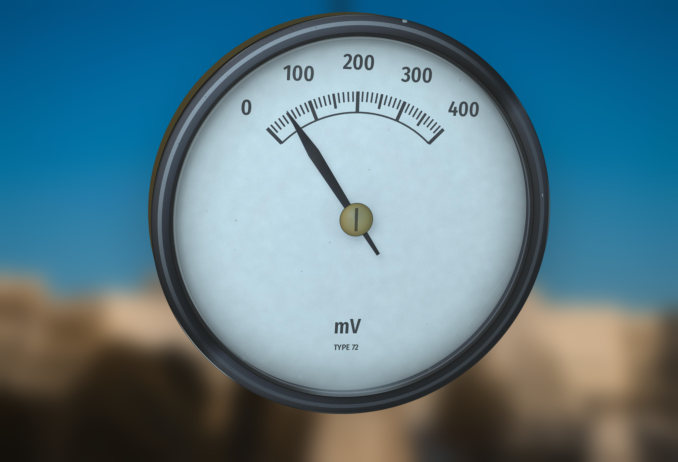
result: 50 mV
